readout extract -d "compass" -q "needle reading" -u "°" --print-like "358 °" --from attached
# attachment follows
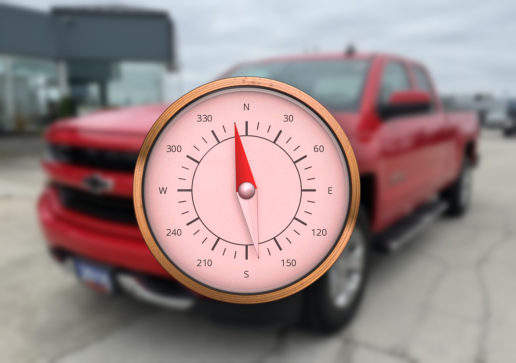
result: 350 °
